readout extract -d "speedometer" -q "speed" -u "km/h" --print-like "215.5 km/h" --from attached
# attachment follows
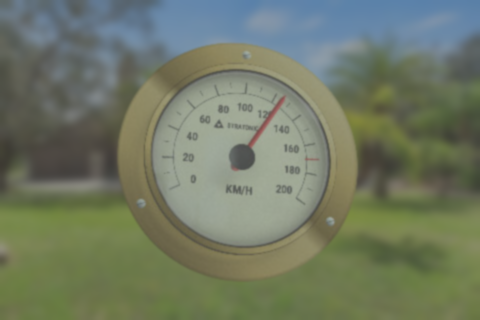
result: 125 km/h
